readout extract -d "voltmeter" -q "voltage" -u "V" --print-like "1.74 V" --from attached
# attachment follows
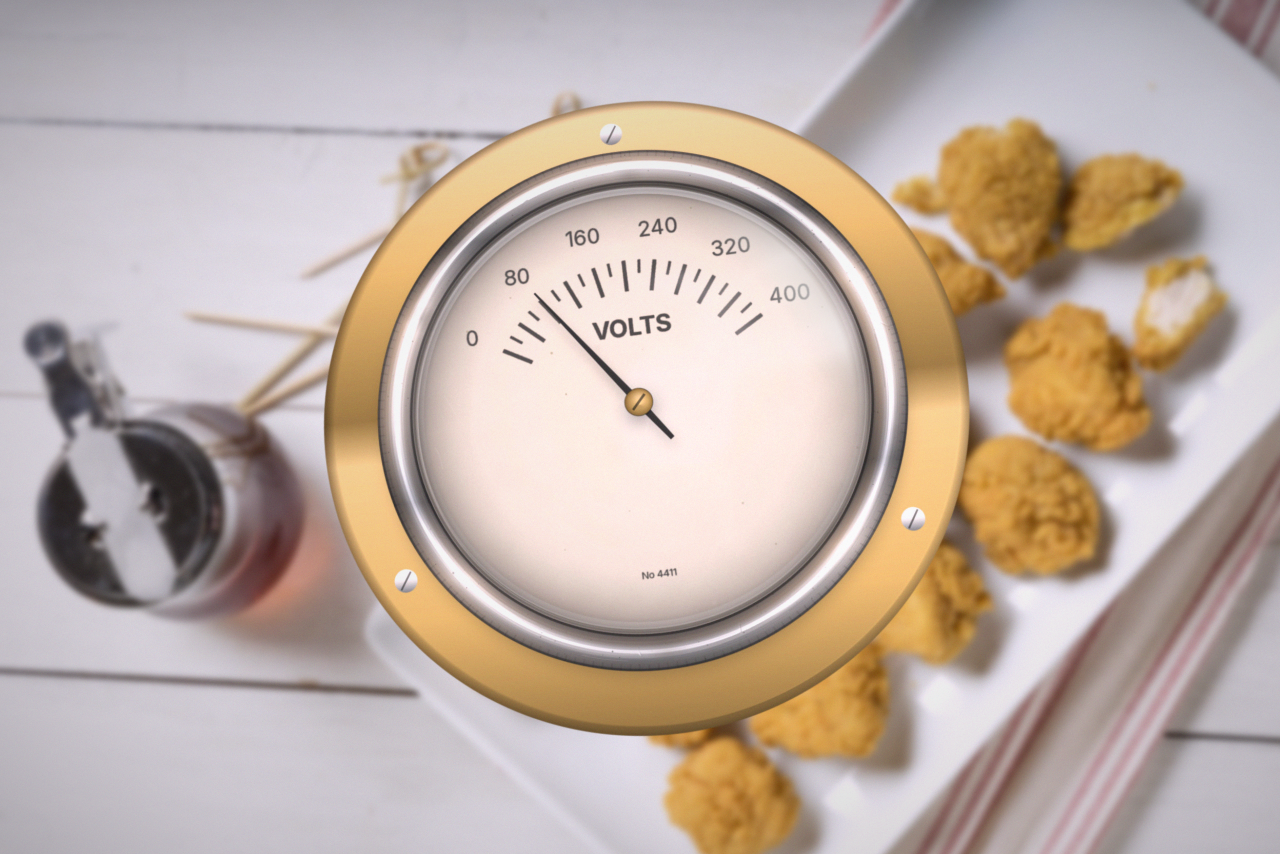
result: 80 V
